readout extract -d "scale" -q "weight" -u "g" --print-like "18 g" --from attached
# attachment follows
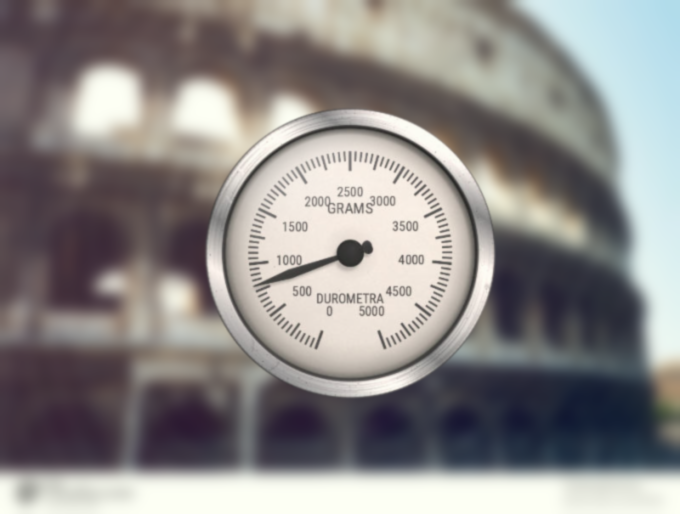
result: 800 g
